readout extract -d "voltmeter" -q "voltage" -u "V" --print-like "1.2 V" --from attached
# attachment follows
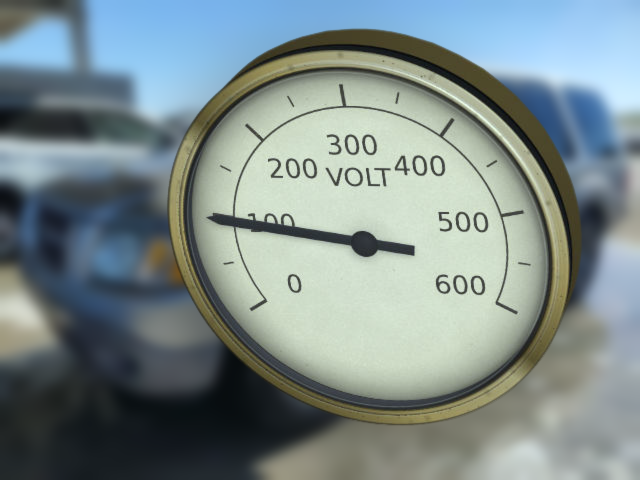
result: 100 V
